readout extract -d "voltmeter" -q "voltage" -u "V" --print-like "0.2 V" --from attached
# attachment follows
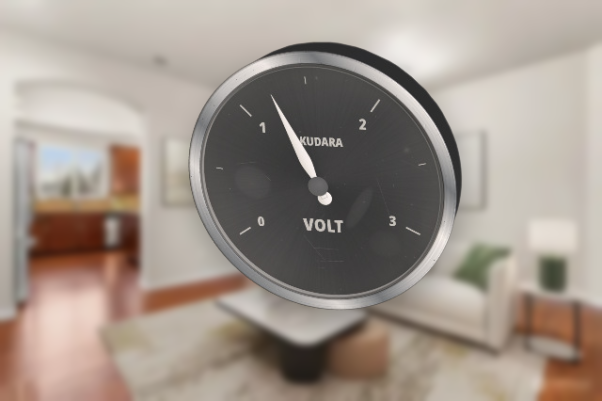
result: 1.25 V
